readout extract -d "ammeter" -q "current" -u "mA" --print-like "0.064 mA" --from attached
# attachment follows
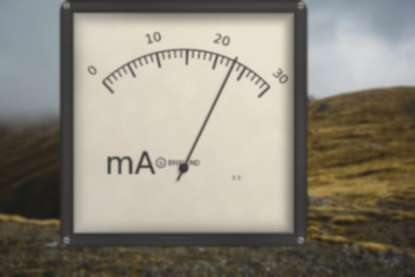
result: 23 mA
